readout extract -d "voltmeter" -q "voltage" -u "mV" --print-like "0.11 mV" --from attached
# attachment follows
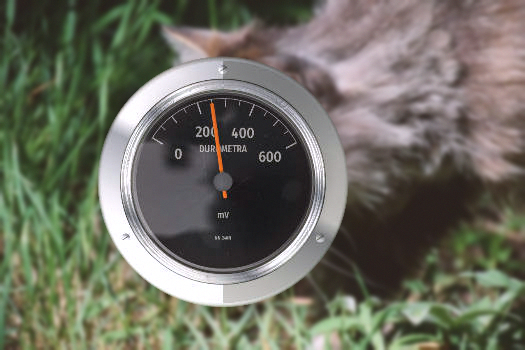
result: 250 mV
